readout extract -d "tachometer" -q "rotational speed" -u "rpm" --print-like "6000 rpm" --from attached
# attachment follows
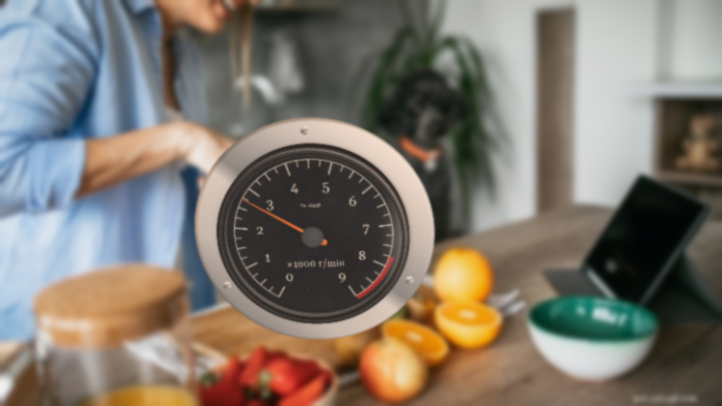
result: 2750 rpm
